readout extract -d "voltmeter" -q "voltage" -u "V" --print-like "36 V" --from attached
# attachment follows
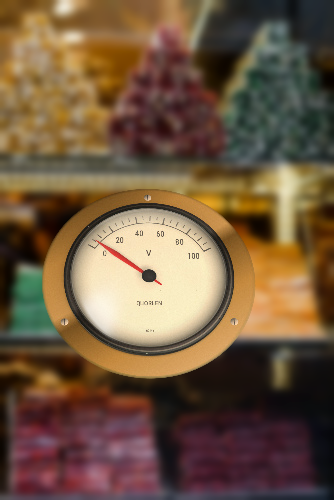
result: 5 V
